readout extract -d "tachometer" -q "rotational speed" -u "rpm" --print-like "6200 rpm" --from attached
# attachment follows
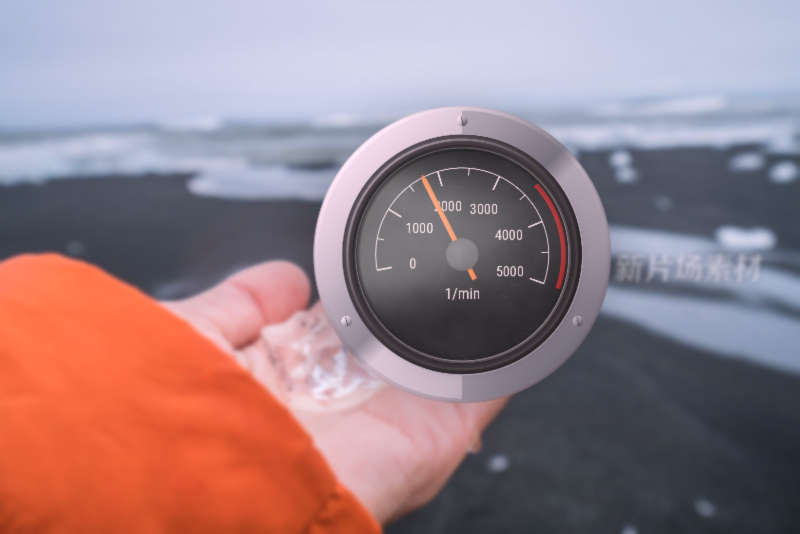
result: 1750 rpm
